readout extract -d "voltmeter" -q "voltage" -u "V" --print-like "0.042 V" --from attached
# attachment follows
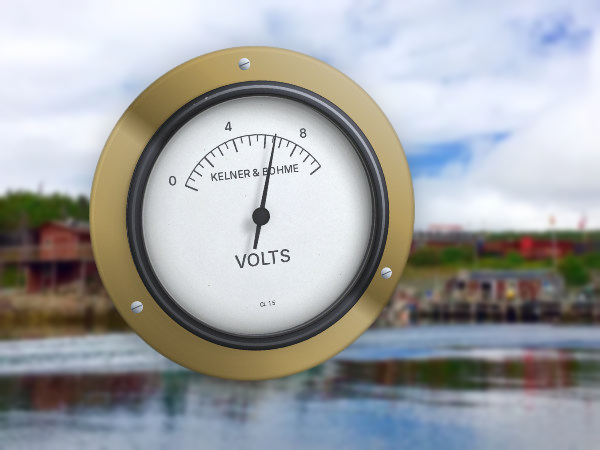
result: 6.5 V
